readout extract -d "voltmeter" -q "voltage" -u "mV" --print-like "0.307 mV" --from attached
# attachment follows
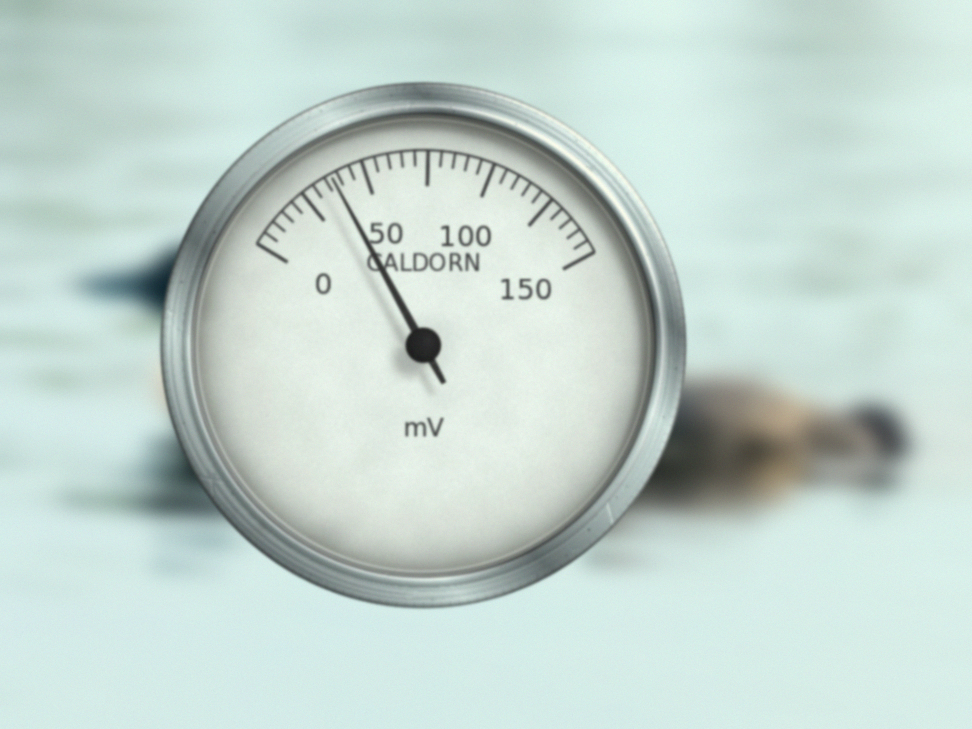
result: 37.5 mV
